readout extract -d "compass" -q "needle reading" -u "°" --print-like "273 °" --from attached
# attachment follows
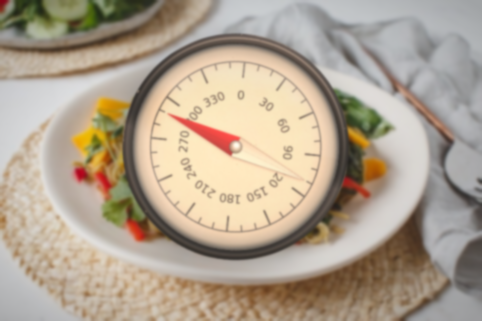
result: 290 °
